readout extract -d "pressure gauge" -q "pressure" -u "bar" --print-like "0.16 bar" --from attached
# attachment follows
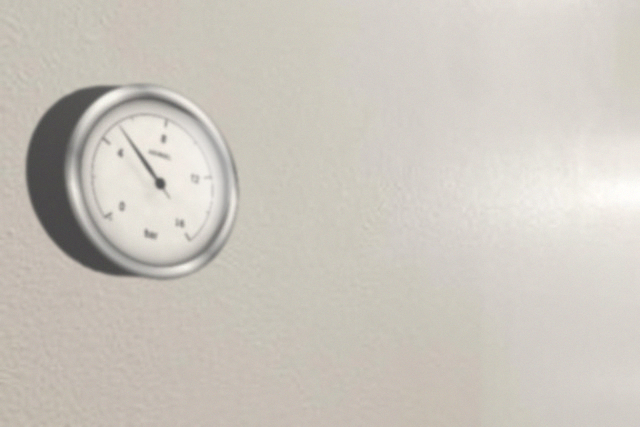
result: 5 bar
